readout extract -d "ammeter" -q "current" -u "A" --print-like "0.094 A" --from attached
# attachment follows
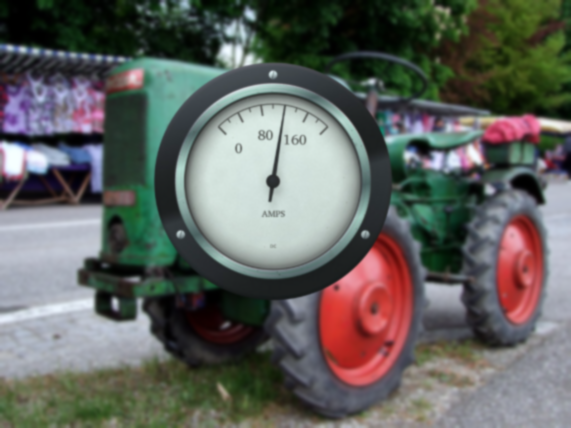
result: 120 A
